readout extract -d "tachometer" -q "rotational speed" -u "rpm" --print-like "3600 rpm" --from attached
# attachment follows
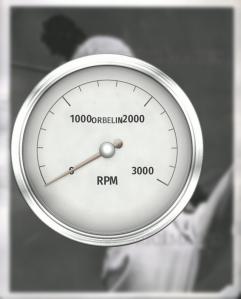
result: 0 rpm
